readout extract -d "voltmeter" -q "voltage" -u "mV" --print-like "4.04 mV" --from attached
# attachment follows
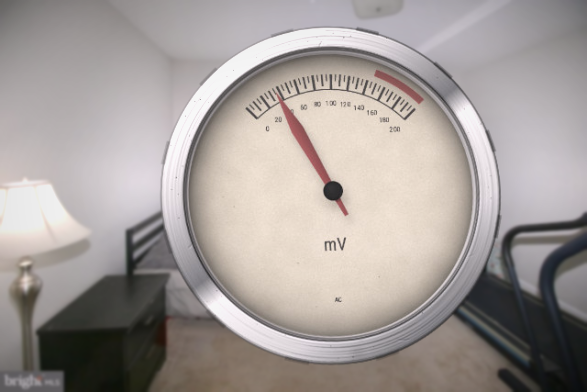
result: 35 mV
